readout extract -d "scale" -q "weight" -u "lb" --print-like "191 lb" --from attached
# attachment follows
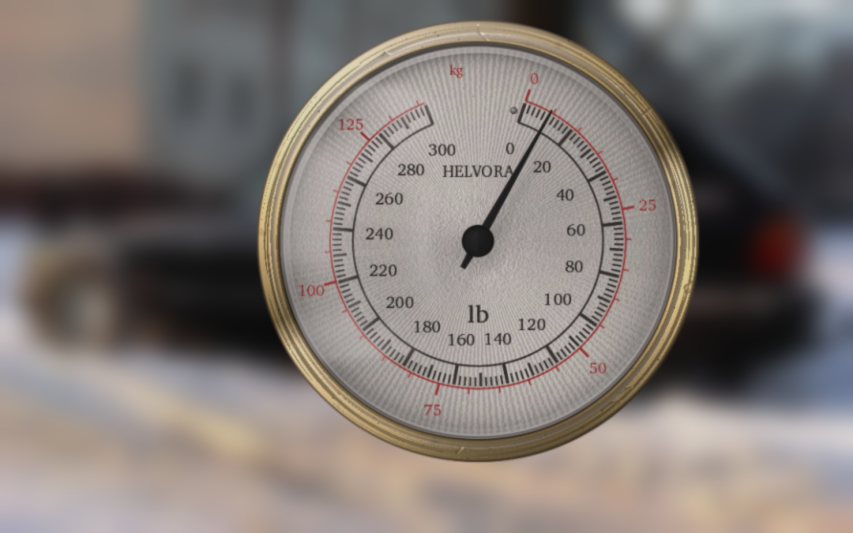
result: 10 lb
